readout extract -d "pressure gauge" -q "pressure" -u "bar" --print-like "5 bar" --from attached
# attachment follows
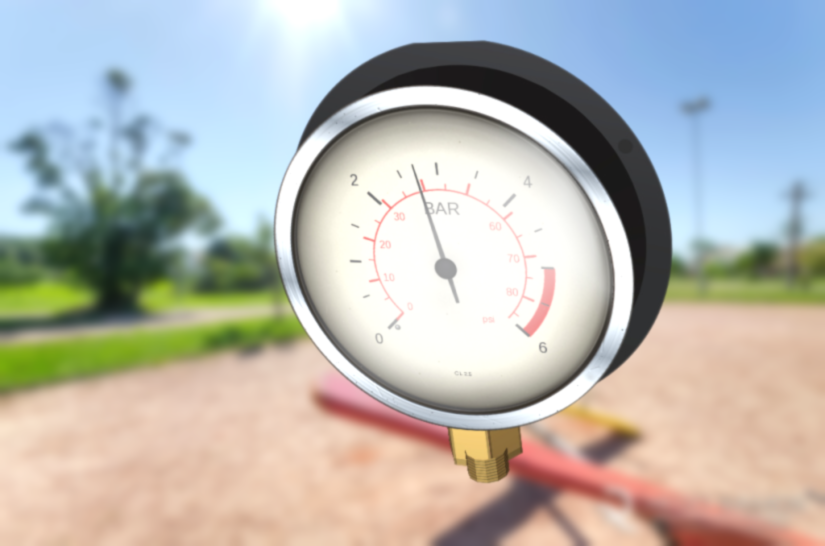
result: 2.75 bar
